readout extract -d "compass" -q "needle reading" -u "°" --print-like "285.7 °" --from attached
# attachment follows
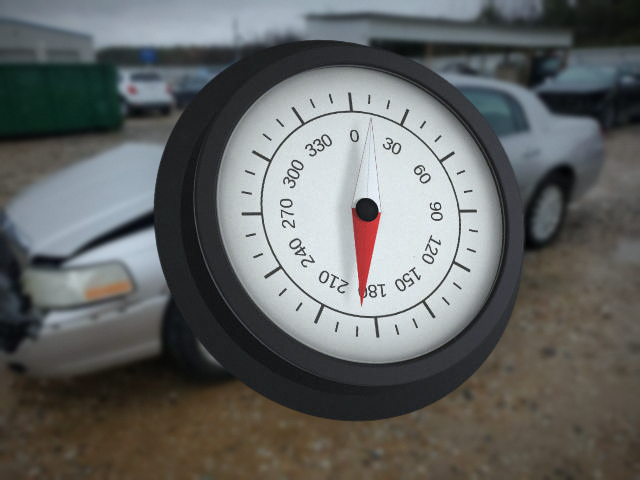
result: 190 °
